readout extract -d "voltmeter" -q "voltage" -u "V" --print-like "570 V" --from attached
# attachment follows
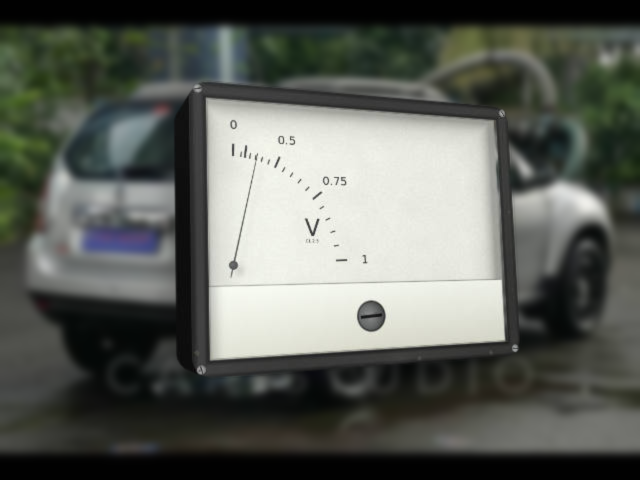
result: 0.35 V
